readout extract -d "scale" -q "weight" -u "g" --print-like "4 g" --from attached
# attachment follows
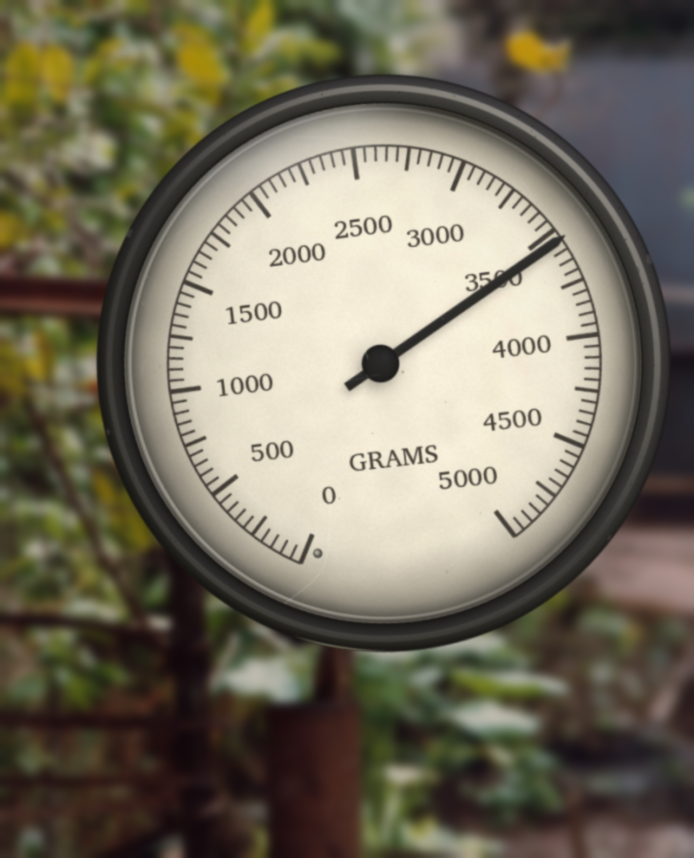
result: 3550 g
